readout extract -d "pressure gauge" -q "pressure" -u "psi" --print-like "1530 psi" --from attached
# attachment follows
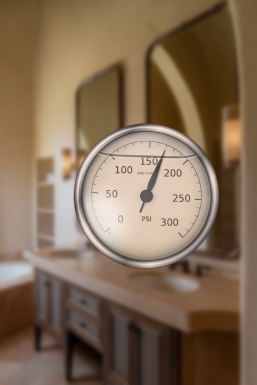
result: 170 psi
